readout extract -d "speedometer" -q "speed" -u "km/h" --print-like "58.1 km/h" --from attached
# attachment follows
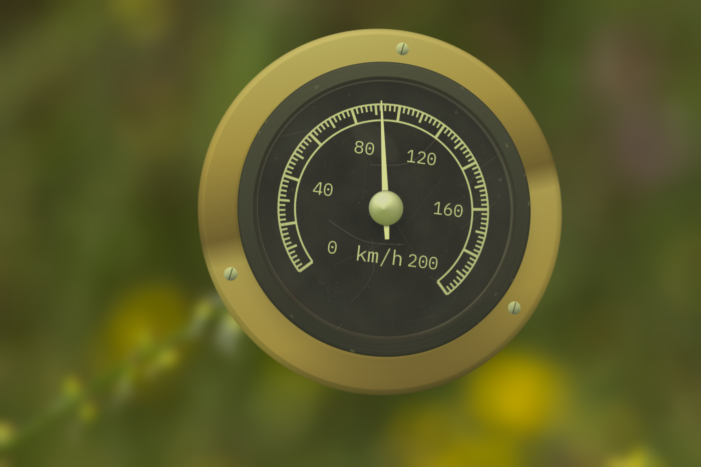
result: 92 km/h
